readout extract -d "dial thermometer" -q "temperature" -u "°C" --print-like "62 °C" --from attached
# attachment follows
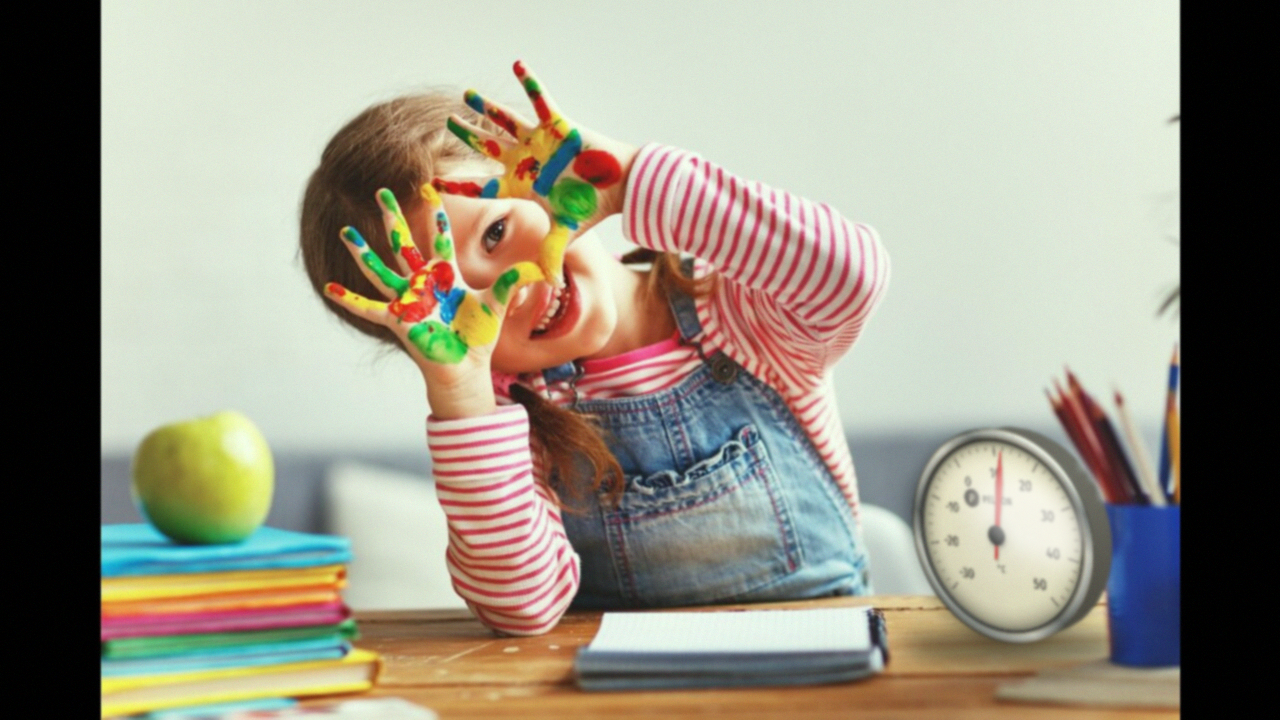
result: 12 °C
